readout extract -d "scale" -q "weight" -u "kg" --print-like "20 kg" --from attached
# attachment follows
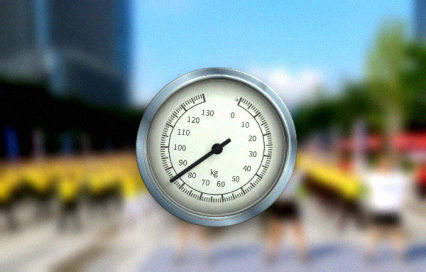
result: 85 kg
